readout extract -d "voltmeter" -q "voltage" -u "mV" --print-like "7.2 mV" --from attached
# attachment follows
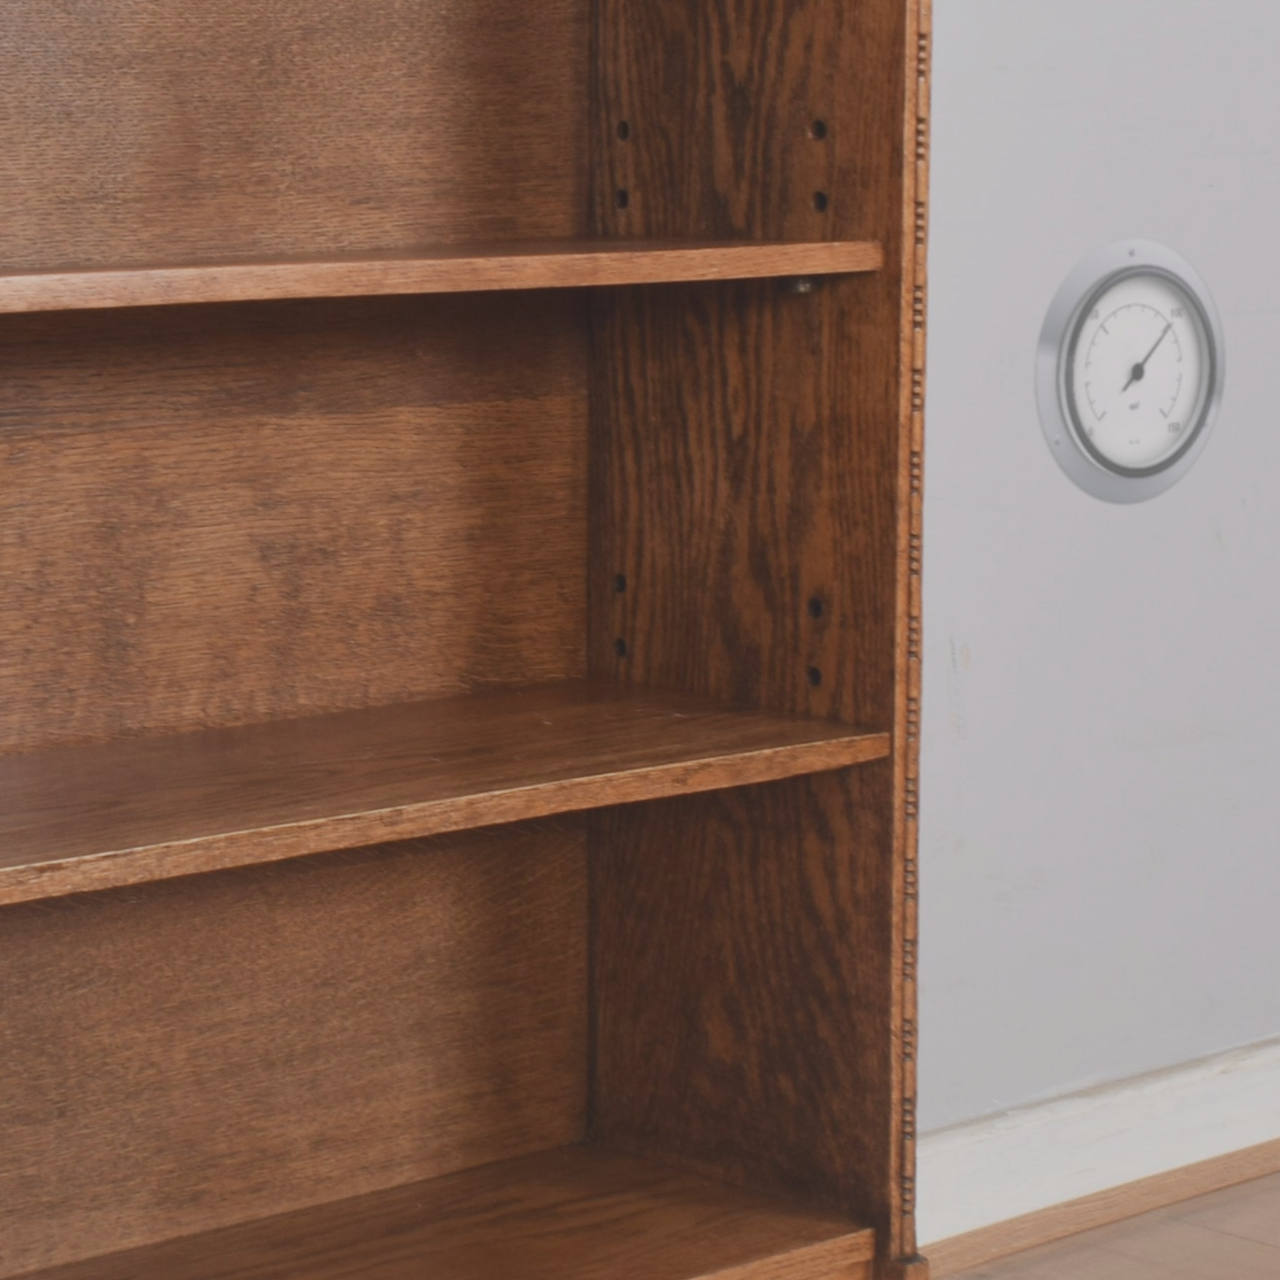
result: 100 mV
